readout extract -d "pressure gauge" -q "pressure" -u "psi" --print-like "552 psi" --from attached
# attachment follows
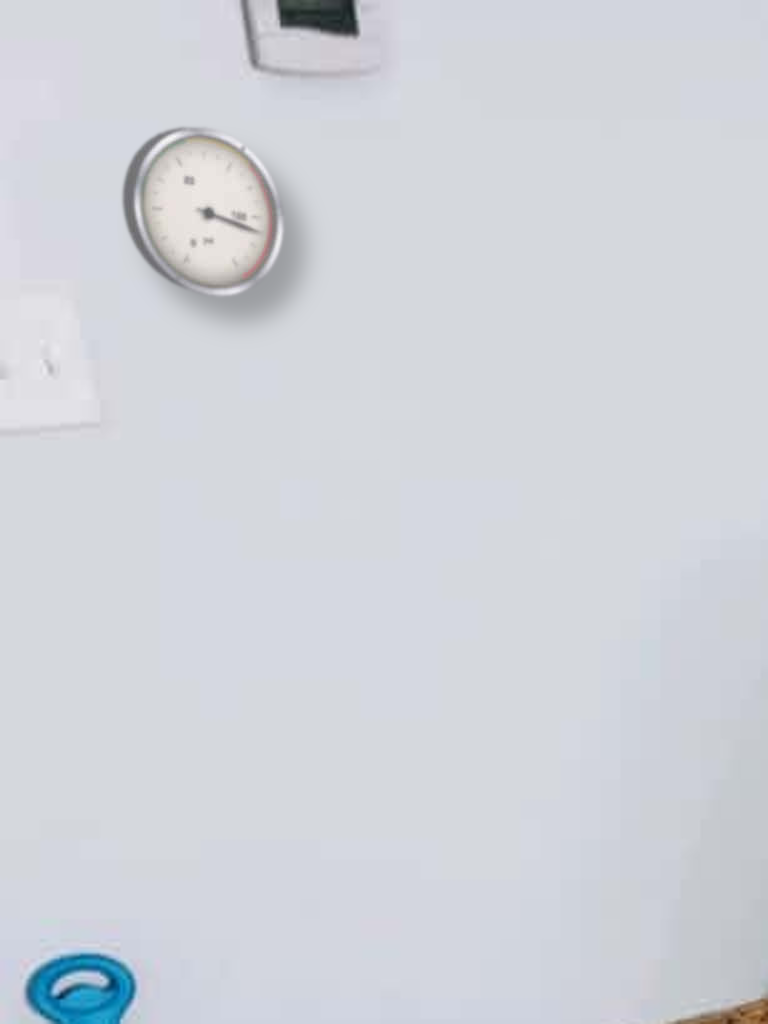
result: 170 psi
